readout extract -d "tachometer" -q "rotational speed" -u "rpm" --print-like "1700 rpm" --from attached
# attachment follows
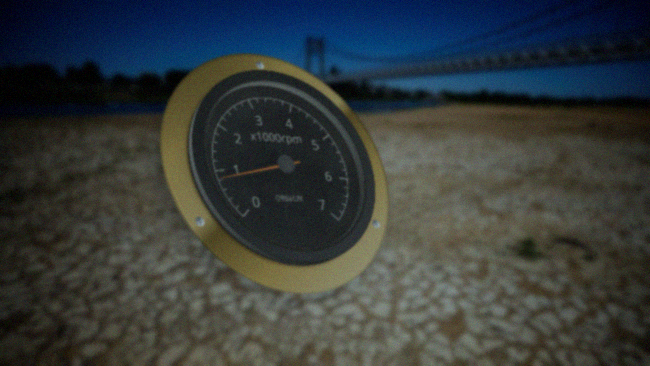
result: 800 rpm
